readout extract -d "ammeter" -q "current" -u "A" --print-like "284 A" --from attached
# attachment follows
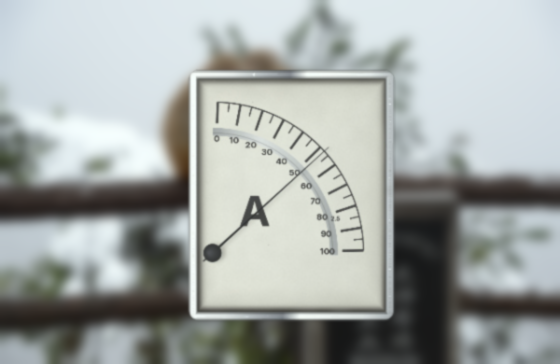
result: 52.5 A
